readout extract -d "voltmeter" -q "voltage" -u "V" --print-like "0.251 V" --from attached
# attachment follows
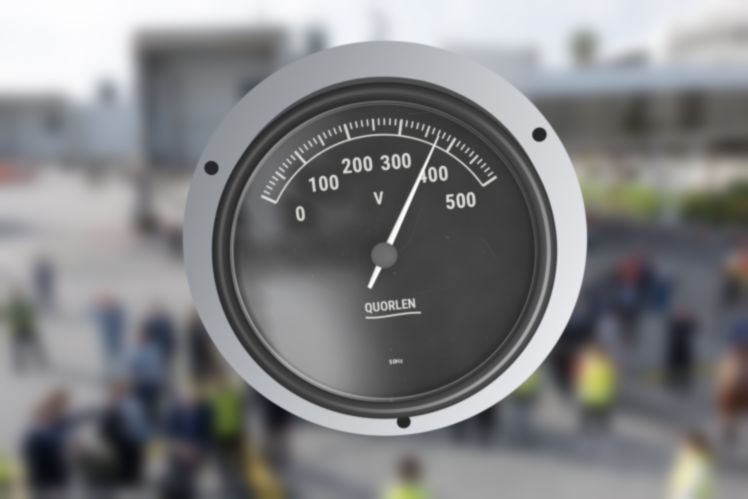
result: 370 V
